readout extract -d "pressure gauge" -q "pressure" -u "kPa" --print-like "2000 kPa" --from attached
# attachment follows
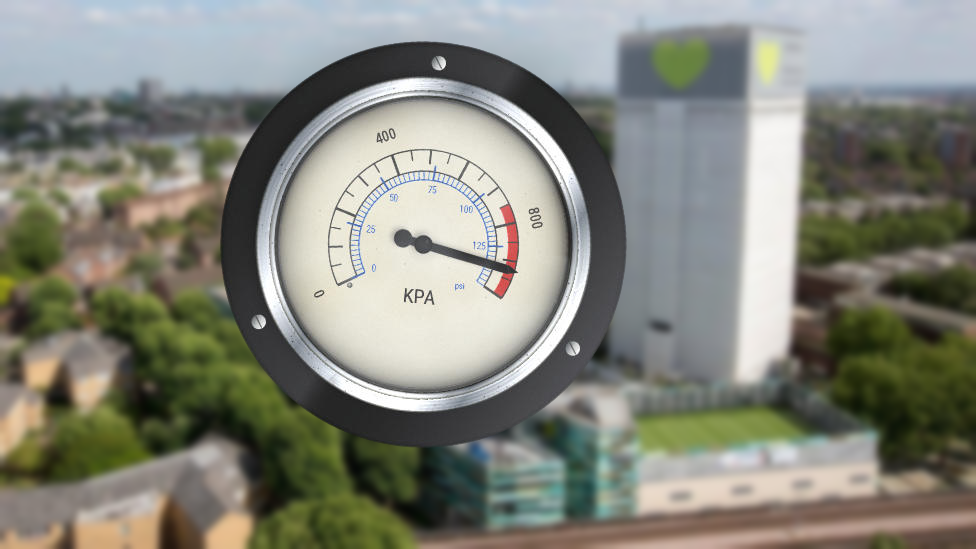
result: 925 kPa
